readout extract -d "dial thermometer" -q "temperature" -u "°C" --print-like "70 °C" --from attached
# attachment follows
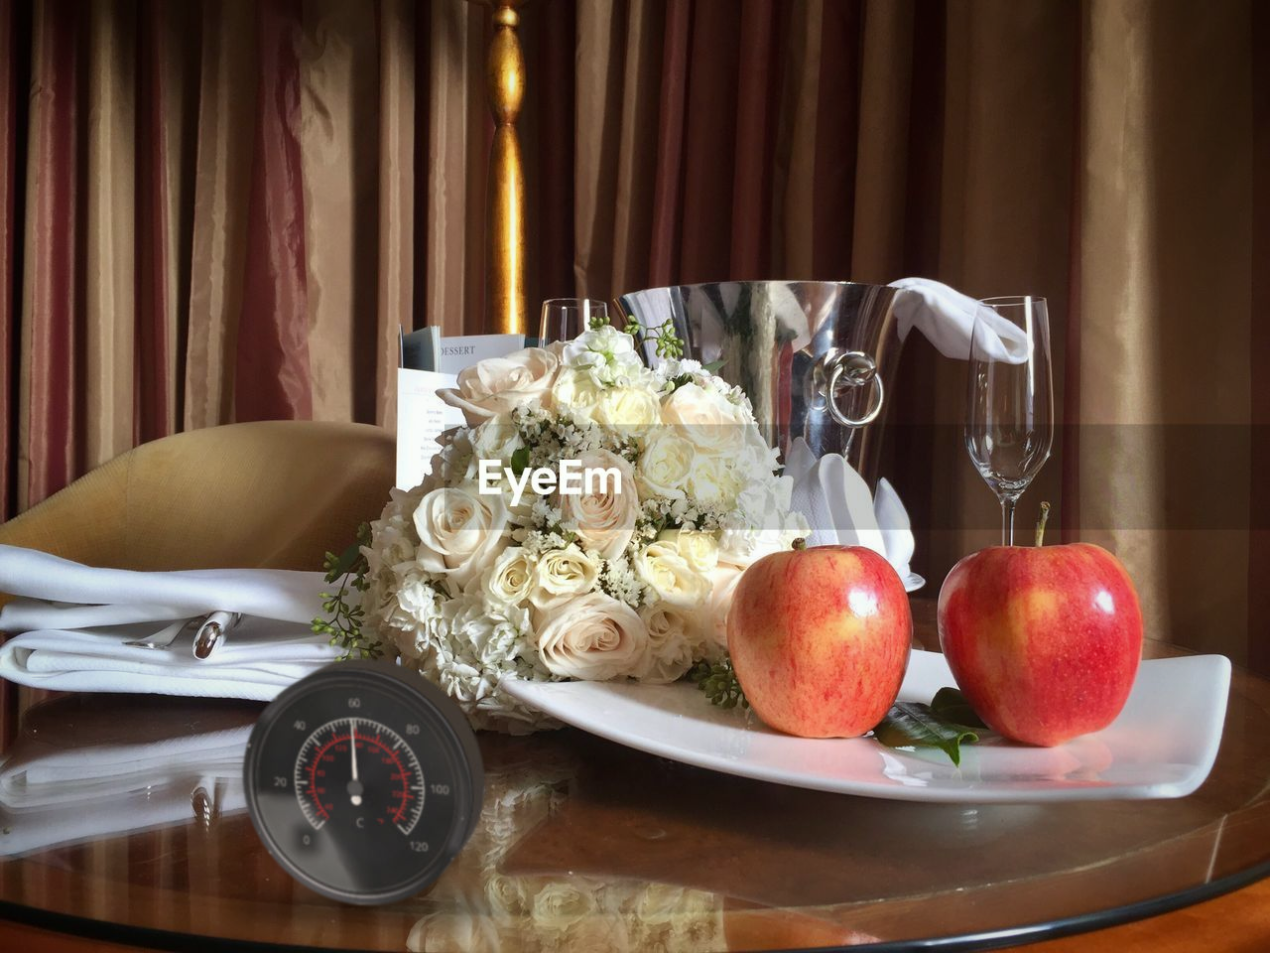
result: 60 °C
